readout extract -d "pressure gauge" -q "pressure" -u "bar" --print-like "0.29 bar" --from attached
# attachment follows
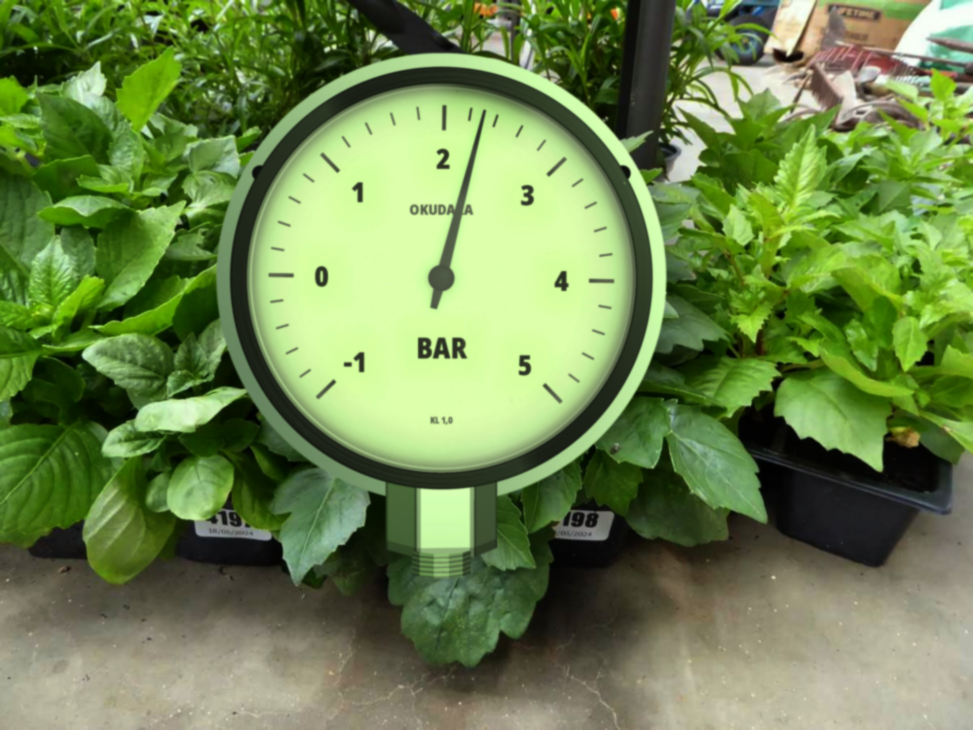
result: 2.3 bar
